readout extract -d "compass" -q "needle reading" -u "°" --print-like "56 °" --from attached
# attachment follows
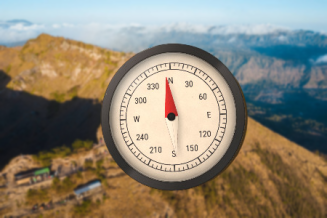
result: 355 °
